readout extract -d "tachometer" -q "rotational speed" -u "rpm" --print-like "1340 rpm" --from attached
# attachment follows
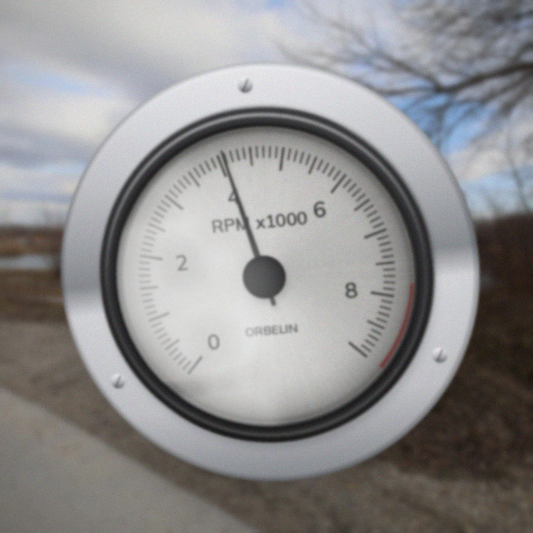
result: 4100 rpm
